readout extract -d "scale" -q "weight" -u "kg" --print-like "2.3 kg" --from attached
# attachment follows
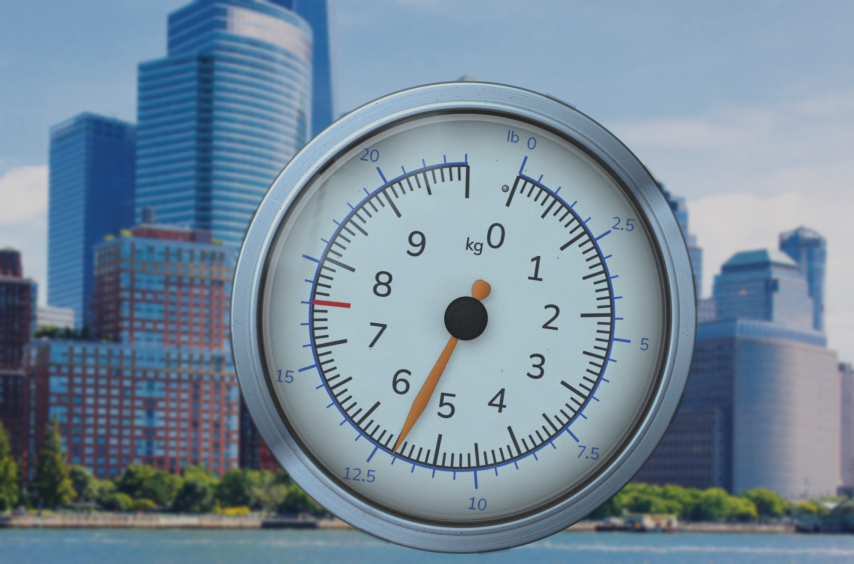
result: 5.5 kg
